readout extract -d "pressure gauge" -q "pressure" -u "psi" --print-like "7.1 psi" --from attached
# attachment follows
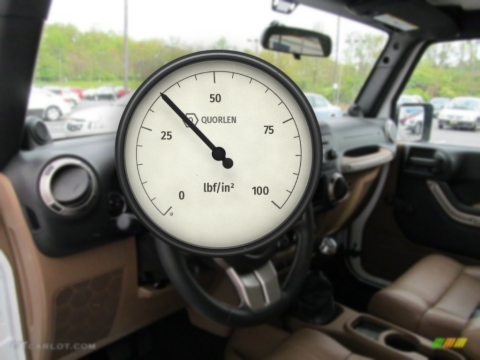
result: 35 psi
